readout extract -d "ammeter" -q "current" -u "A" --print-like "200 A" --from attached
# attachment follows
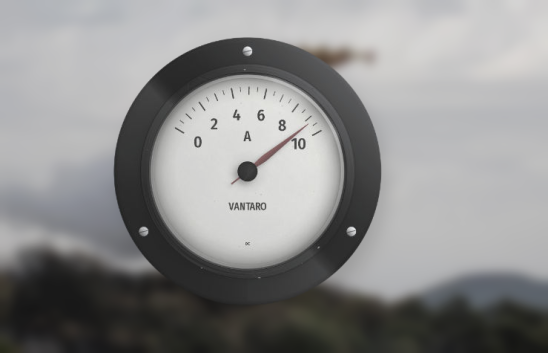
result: 9.25 A
